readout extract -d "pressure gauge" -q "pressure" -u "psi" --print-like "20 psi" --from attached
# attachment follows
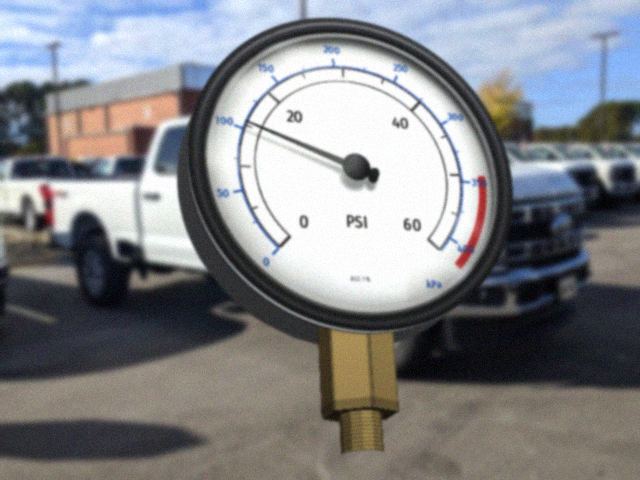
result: 15 psi
